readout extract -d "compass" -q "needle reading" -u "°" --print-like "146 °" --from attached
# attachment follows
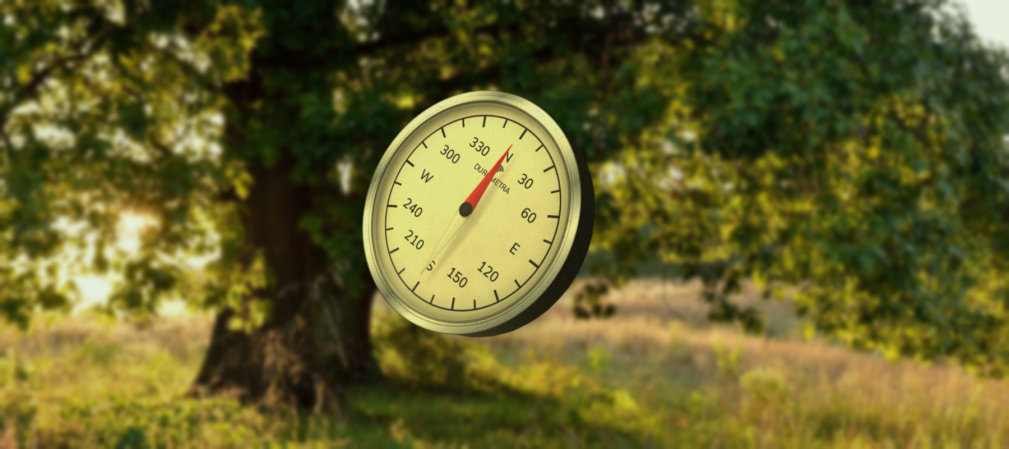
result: 0 °
